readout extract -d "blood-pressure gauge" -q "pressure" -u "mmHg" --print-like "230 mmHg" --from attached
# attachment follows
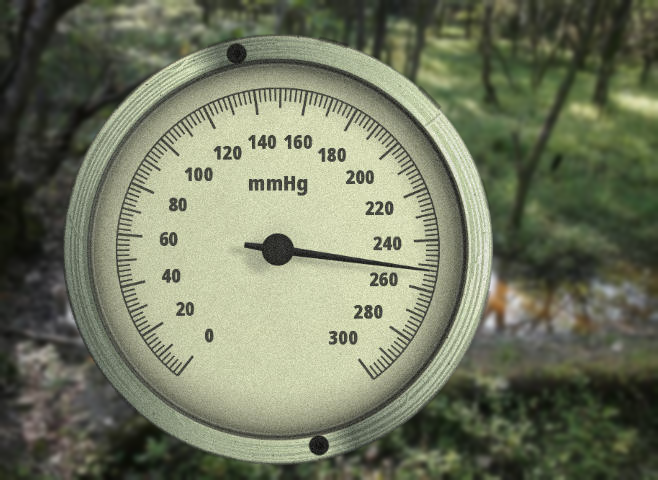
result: 252 mmHg
